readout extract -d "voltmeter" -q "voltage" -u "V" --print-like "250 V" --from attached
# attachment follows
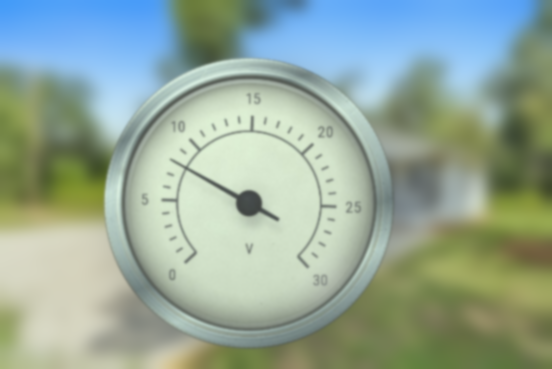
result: 8 V
